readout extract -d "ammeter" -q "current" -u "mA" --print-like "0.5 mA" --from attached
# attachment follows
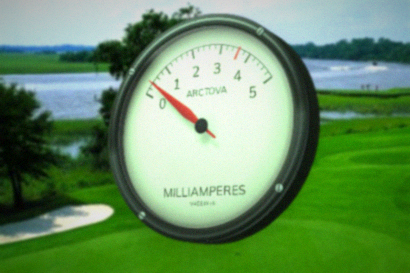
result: 0.4 mA
